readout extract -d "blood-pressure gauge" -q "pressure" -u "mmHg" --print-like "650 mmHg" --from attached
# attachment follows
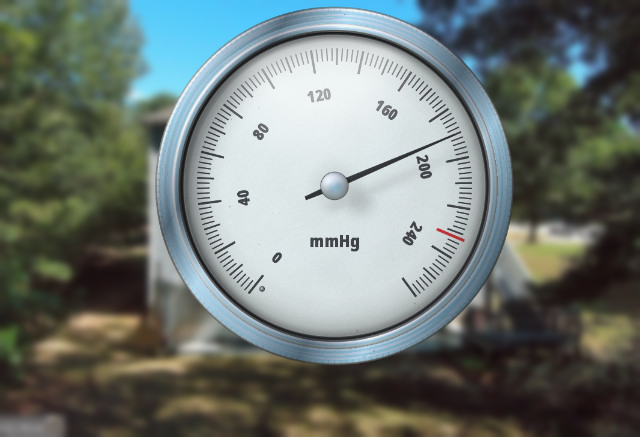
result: 190 mmHg
